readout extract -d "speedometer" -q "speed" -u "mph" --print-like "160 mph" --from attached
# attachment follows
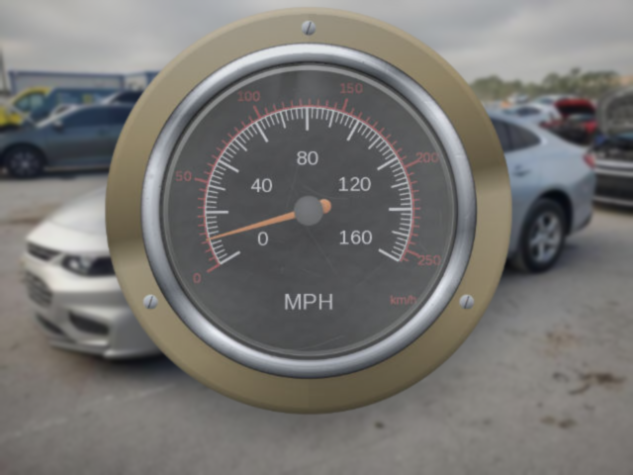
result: 10 mph
